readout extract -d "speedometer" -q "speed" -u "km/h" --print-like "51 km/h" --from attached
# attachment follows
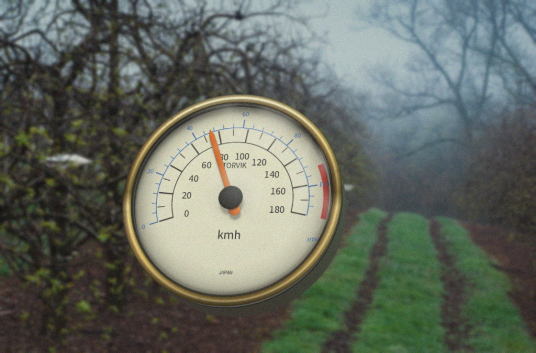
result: 75 km/h
